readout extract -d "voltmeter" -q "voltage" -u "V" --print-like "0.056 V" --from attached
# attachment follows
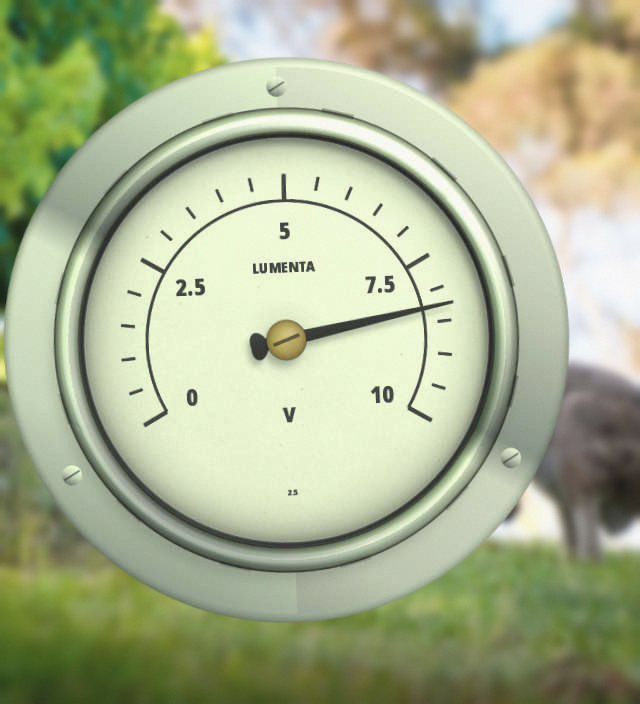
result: 8.25 V
